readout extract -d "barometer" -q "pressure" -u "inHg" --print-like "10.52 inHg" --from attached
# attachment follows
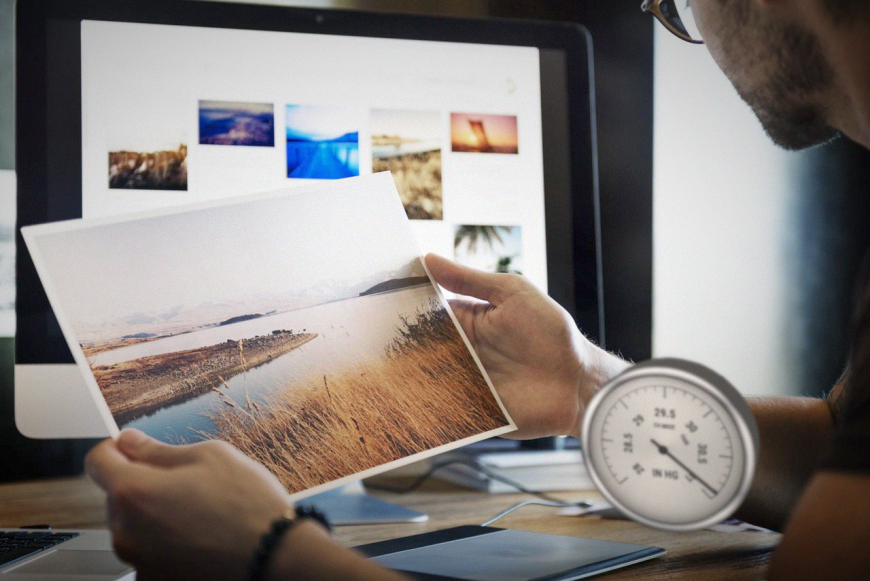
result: 30.9 inHg
